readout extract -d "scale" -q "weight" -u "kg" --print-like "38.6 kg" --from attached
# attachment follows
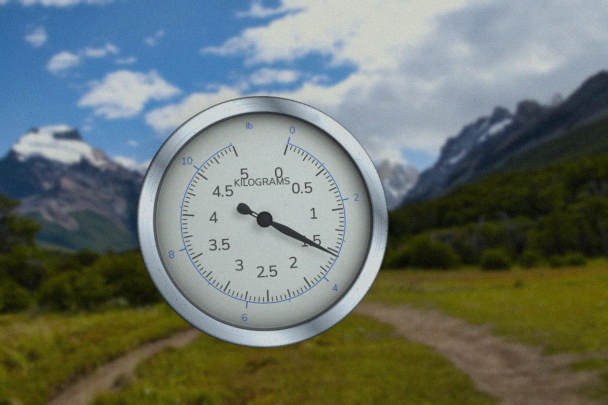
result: 1.55 kg
